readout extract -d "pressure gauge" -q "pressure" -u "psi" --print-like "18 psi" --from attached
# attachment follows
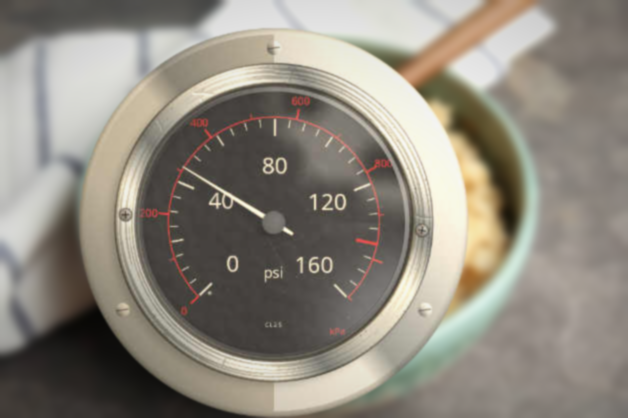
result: 45 psi
